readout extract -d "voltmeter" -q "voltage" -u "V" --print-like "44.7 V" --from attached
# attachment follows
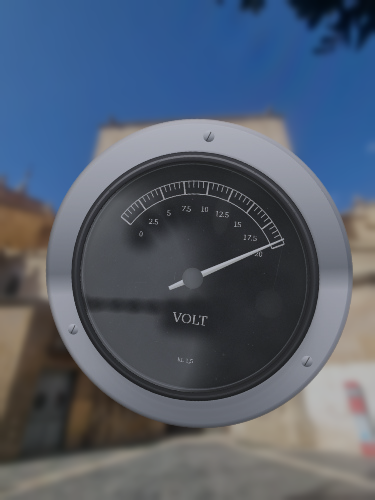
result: 19.5 V
